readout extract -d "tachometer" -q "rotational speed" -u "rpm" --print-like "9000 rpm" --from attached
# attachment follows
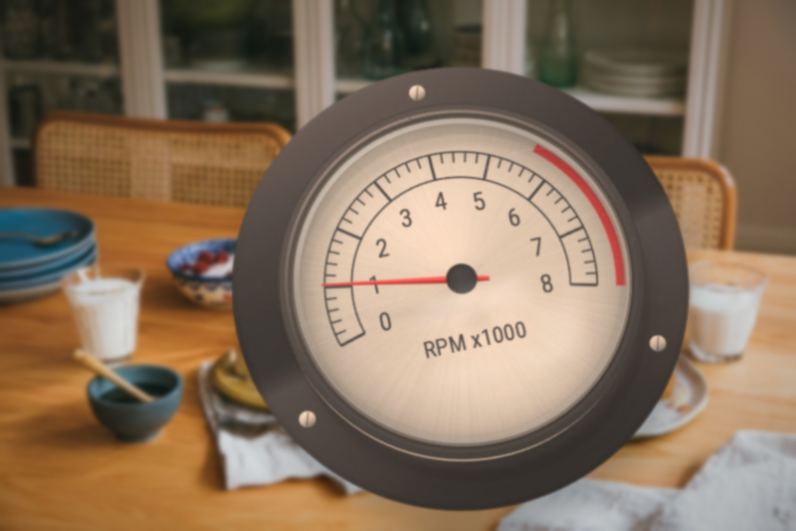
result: 1000 rpm
